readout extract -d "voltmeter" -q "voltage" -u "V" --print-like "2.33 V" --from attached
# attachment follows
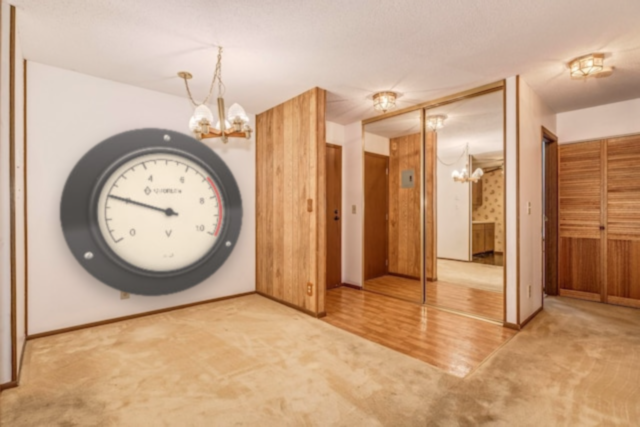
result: 2 V
